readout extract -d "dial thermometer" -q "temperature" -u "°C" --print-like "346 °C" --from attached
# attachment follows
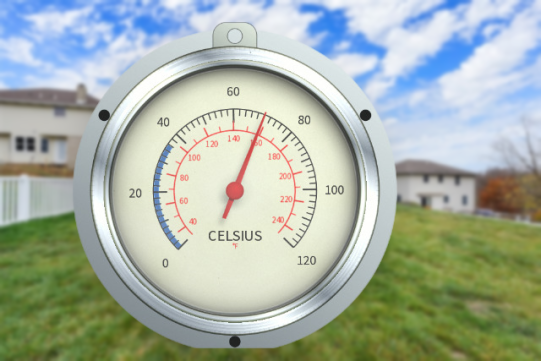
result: 70 °C
